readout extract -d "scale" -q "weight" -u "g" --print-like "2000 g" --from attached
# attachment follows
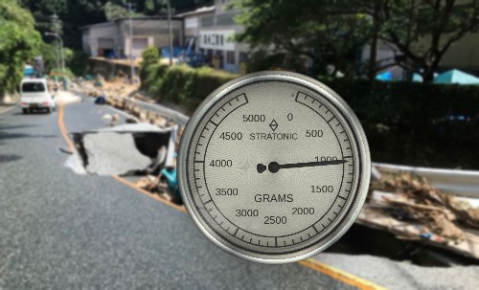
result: 1050 g
